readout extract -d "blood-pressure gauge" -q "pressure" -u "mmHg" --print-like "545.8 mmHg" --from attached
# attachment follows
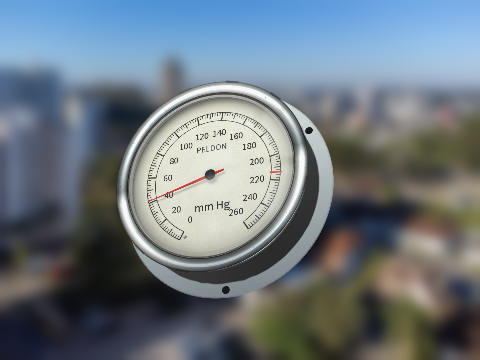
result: 40 mmHg
